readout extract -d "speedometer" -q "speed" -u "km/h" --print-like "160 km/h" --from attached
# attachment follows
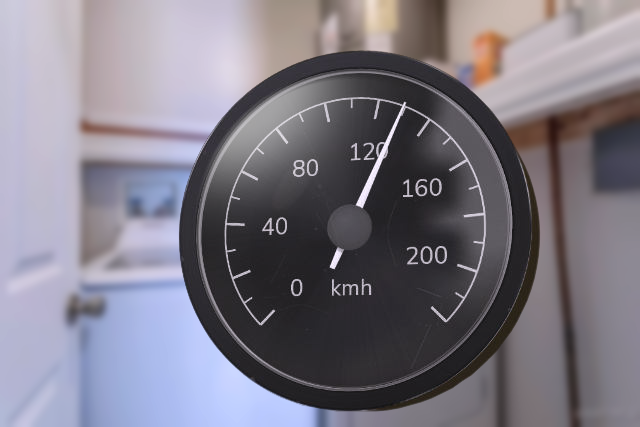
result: 130 km/h
